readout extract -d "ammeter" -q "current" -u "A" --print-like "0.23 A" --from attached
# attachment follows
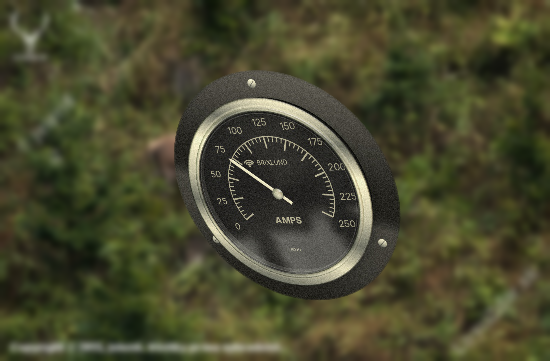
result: 75 A
